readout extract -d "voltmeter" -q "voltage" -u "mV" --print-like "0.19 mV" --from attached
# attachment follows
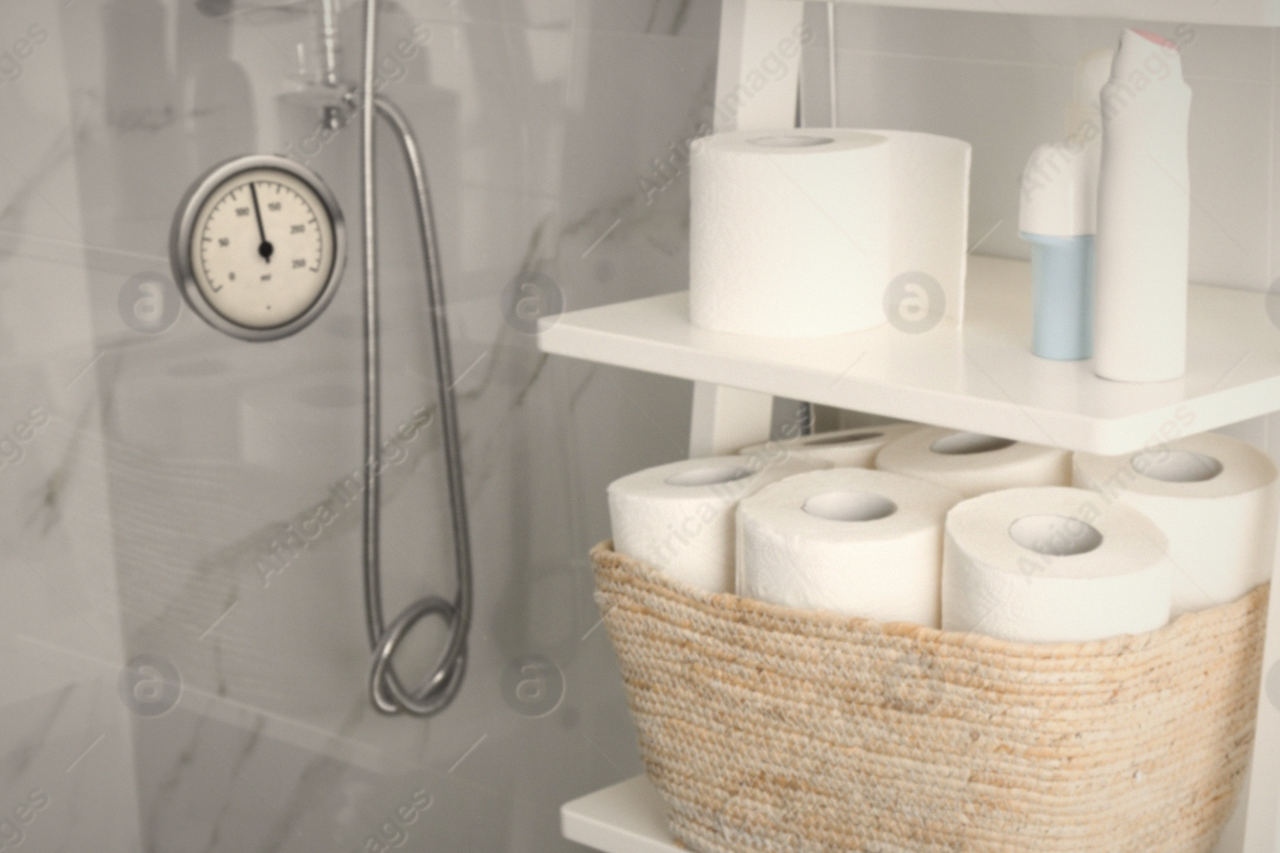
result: 120 mV
